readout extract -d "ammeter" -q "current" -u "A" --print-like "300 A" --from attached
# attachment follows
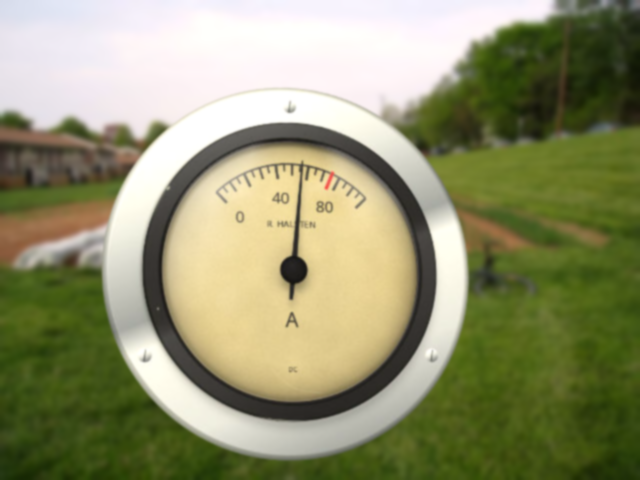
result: 55 A
